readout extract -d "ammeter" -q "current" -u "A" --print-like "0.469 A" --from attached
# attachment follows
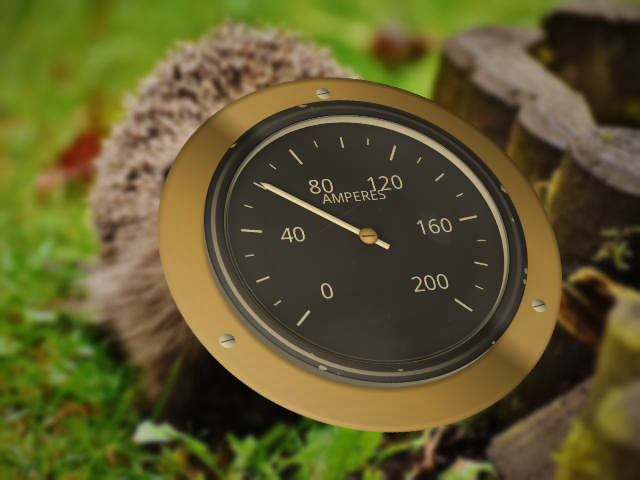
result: 60 A
